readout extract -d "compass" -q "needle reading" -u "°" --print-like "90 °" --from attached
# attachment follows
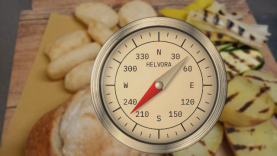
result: 225 °
